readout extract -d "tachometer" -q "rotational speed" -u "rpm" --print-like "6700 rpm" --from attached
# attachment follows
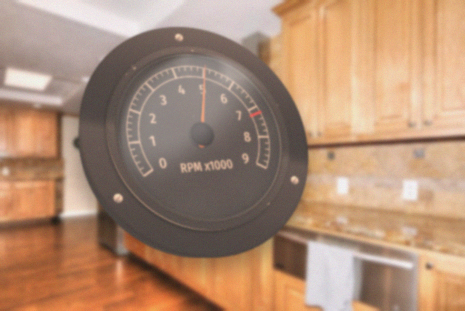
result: 5000 rpm
